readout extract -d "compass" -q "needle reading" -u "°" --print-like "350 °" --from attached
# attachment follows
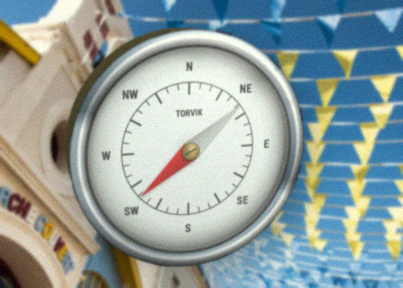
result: 230 °
